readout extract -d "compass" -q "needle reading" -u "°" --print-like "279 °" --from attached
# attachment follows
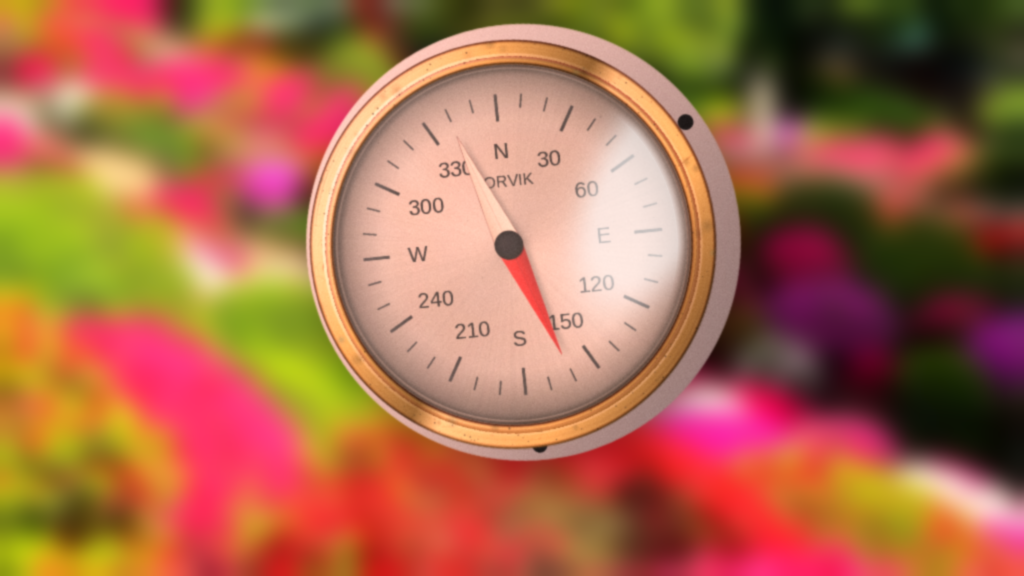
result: 160 °
